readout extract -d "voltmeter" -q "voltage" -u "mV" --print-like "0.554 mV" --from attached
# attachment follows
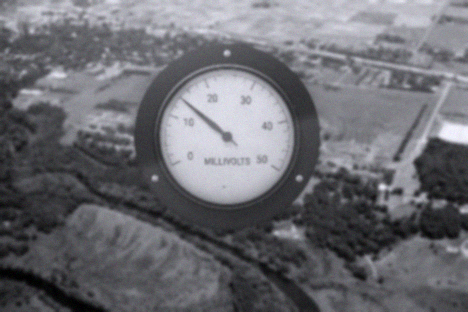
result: 14 mV
